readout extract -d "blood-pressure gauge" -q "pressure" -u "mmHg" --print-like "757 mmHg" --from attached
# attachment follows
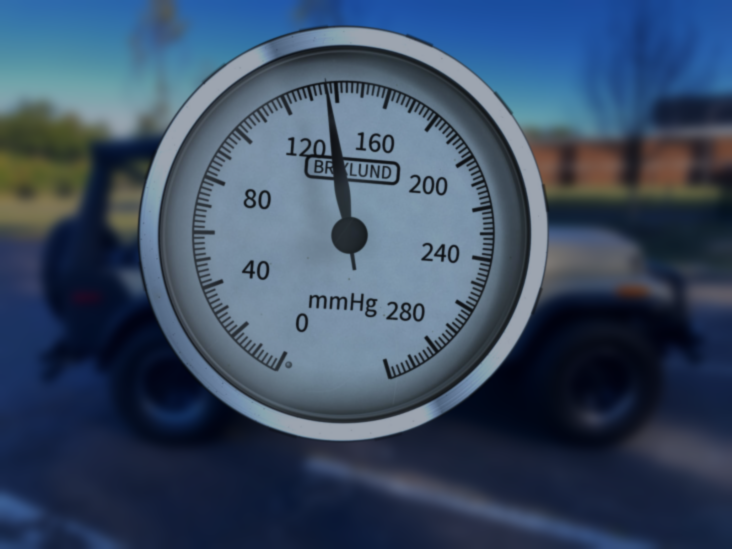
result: 136 mmHg
